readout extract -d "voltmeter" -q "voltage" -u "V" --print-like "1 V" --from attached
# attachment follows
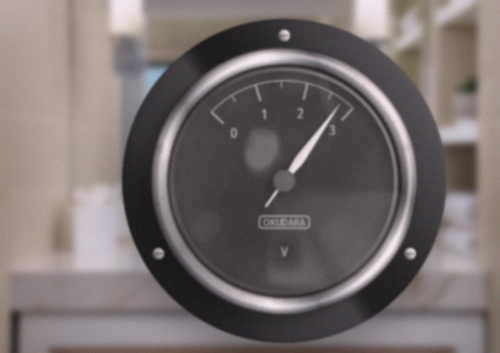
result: 2.75 V
